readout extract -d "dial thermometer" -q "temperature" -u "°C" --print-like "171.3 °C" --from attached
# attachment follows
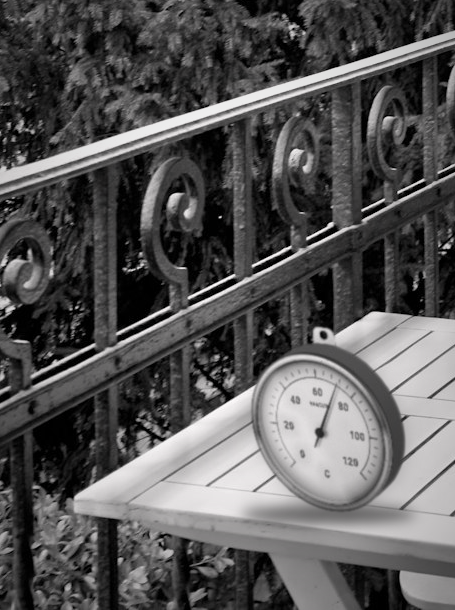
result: 72 °C
